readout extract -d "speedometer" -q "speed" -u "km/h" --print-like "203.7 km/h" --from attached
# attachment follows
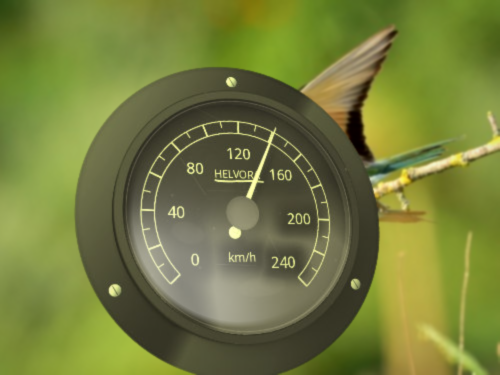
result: 140 km/h
